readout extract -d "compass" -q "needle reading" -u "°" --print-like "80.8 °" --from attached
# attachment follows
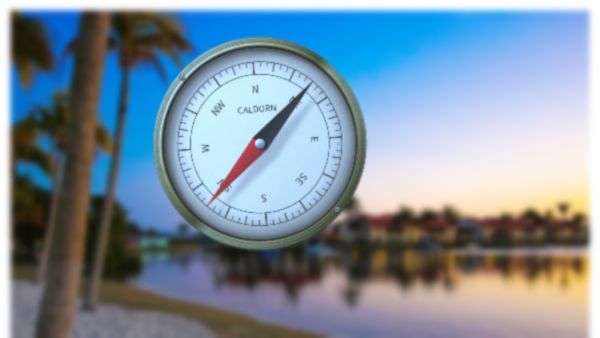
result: 225 °
